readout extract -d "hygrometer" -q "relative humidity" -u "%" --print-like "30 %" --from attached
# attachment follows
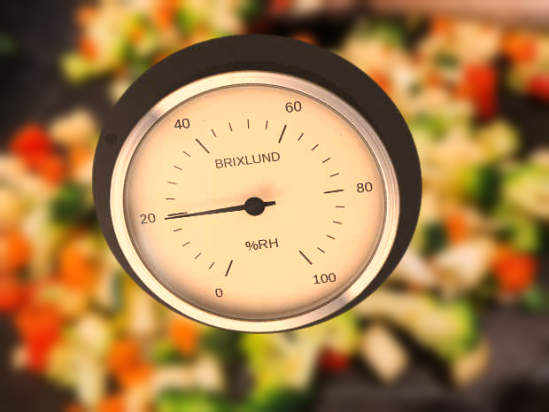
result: 20 %
